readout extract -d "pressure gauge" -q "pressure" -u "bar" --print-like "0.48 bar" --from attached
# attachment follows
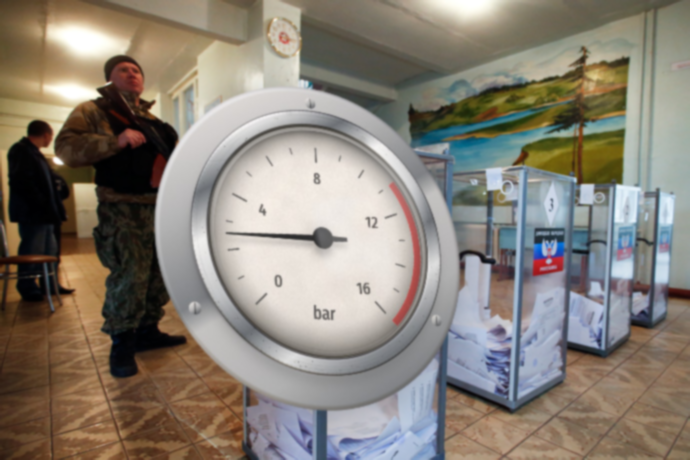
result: 2.5 bar
